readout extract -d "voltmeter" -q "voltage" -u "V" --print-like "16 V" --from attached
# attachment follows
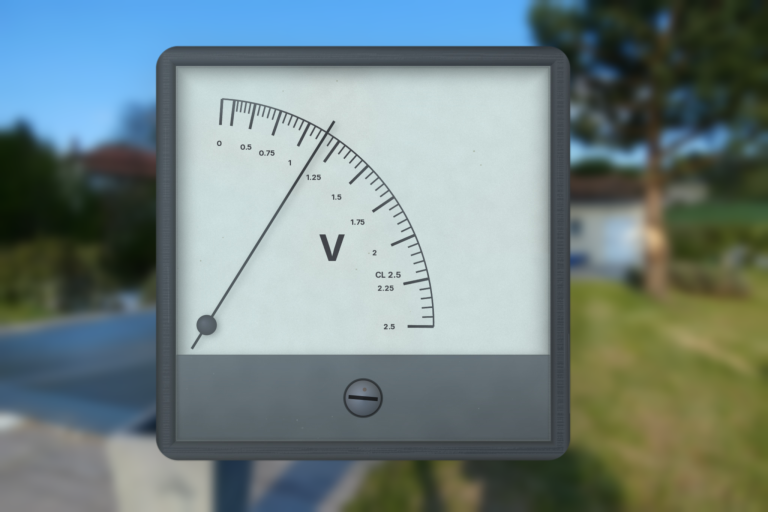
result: 1.15 V
